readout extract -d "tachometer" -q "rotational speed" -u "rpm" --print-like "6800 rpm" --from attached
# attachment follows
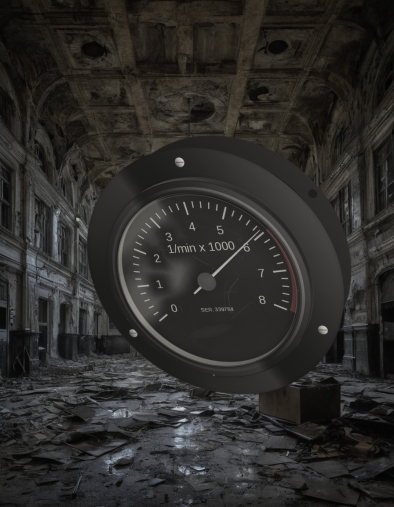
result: 5900 rpm
